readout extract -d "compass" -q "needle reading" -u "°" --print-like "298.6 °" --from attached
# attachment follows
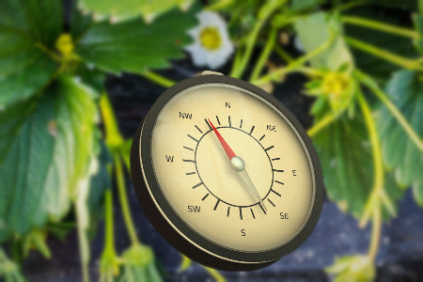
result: 330 °
